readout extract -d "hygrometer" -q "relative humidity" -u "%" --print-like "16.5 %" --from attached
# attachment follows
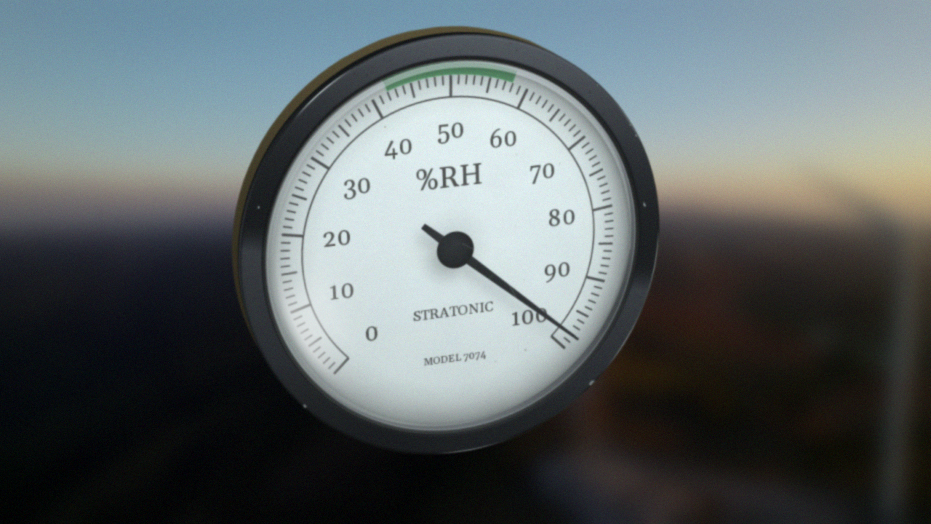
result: 98 %
